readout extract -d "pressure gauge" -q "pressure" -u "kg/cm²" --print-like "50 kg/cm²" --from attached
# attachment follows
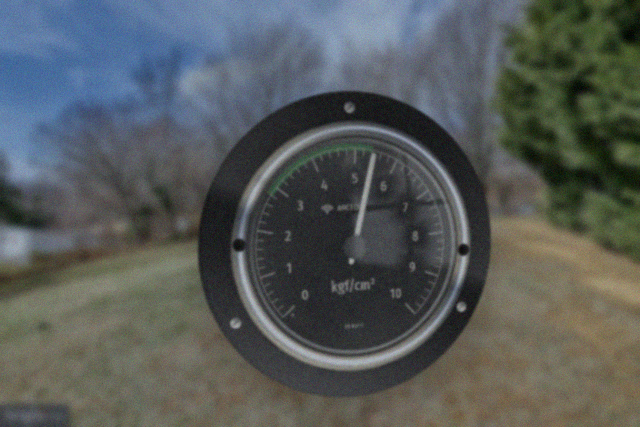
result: 5.4 kg/cm²
